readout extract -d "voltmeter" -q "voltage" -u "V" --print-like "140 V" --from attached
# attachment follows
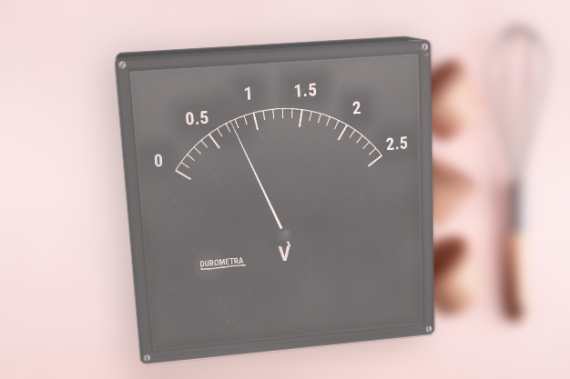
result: 0.75 V
